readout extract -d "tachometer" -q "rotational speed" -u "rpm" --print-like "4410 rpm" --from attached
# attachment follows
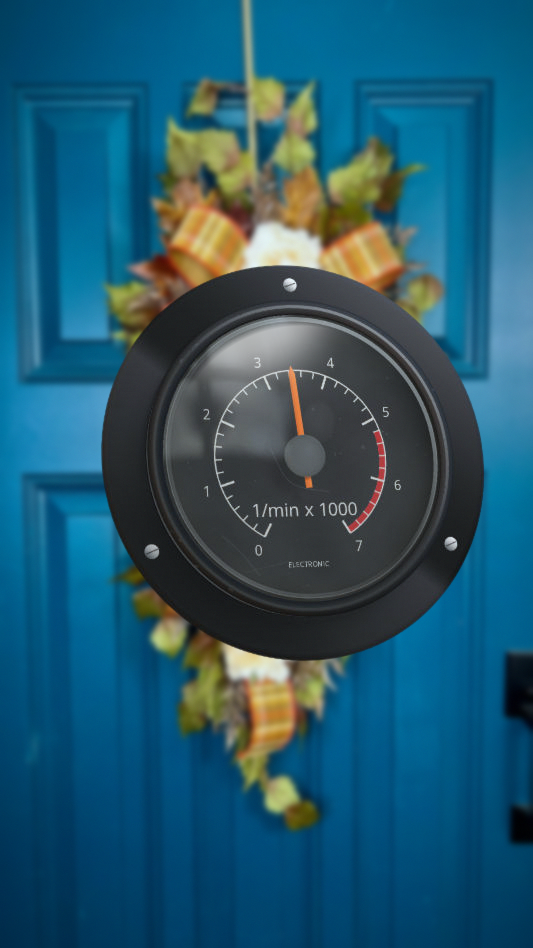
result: 3400 rpm
